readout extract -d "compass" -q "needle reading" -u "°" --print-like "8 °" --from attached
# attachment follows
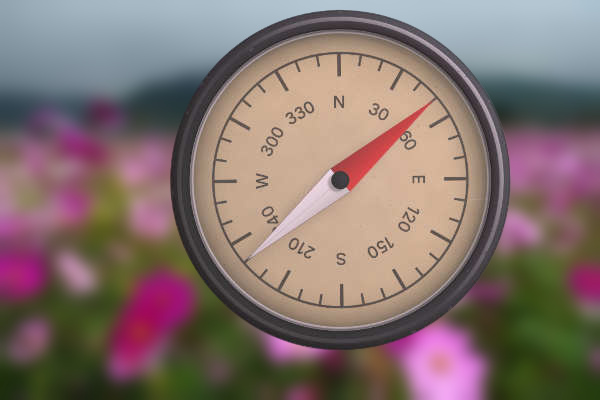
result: 50 °
